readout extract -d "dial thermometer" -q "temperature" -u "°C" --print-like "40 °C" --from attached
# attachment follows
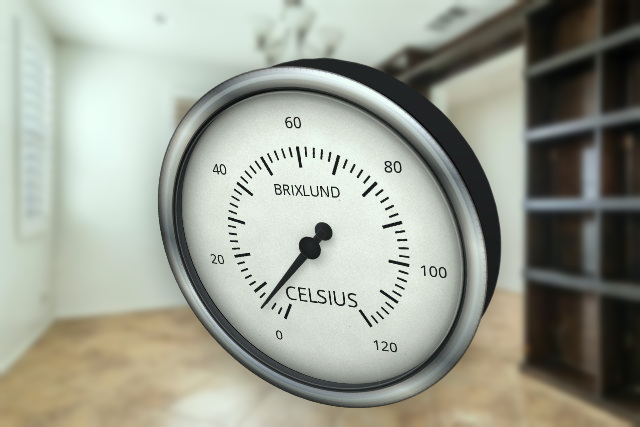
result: 6 °C
